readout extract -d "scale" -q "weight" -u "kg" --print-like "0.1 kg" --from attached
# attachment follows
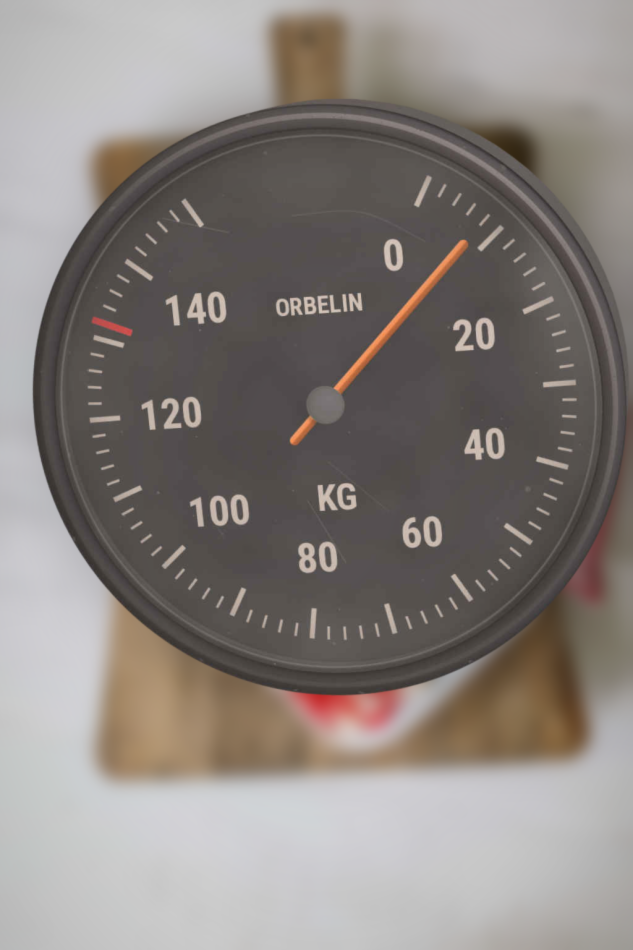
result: 8 kg
